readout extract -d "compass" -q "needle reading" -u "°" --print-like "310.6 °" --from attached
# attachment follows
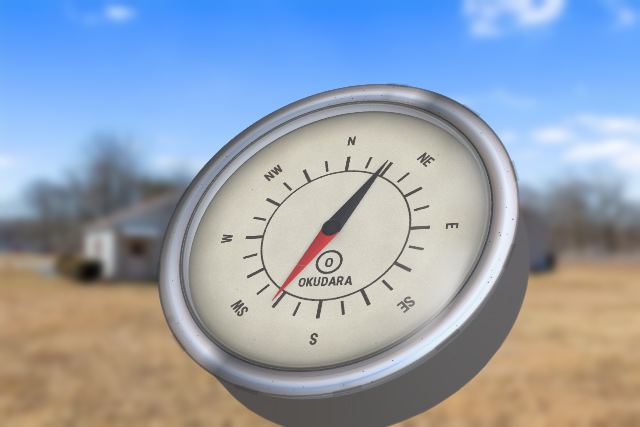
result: 210 °
